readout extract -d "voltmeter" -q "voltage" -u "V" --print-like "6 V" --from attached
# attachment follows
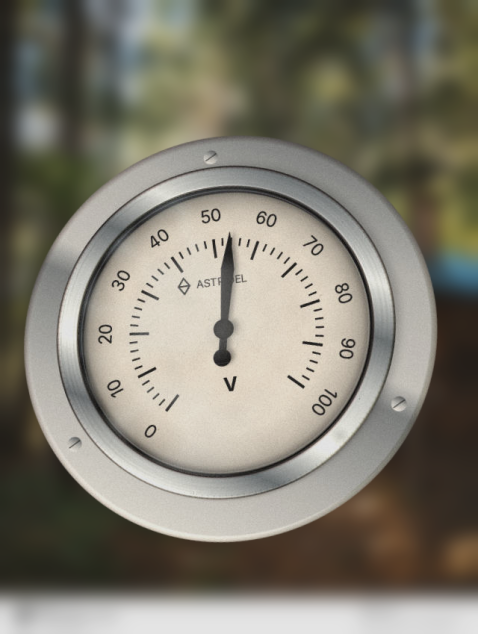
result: 54 V
